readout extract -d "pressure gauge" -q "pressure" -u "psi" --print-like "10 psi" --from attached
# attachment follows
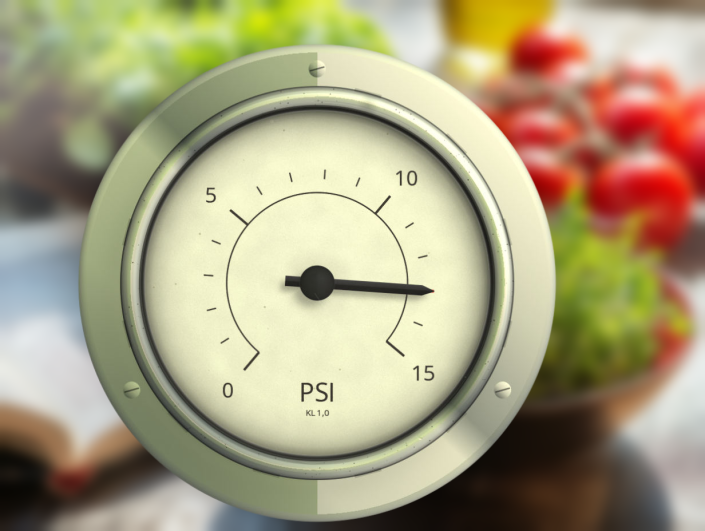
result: 13 psi
